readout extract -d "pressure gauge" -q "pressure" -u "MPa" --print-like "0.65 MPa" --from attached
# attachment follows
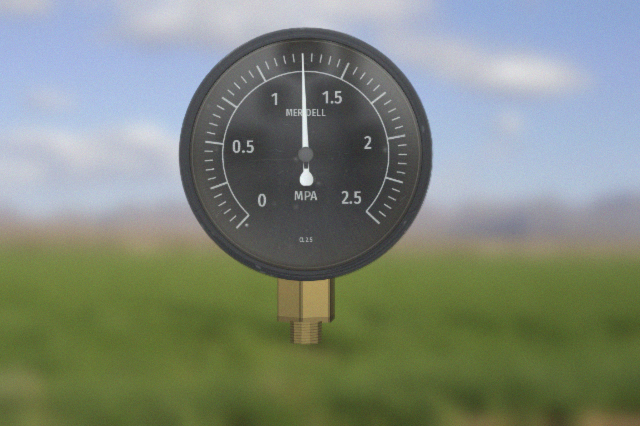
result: 1.25 MPa
